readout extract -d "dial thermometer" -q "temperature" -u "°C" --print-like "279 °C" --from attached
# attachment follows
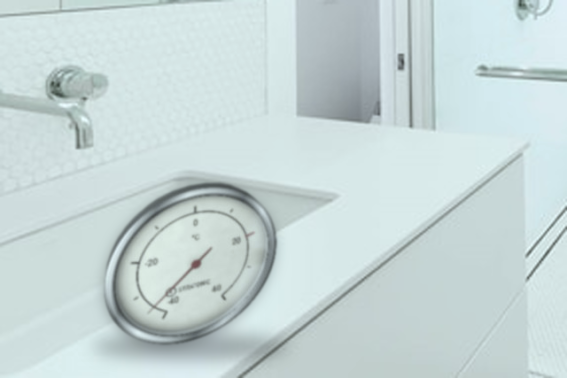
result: -35 °C
